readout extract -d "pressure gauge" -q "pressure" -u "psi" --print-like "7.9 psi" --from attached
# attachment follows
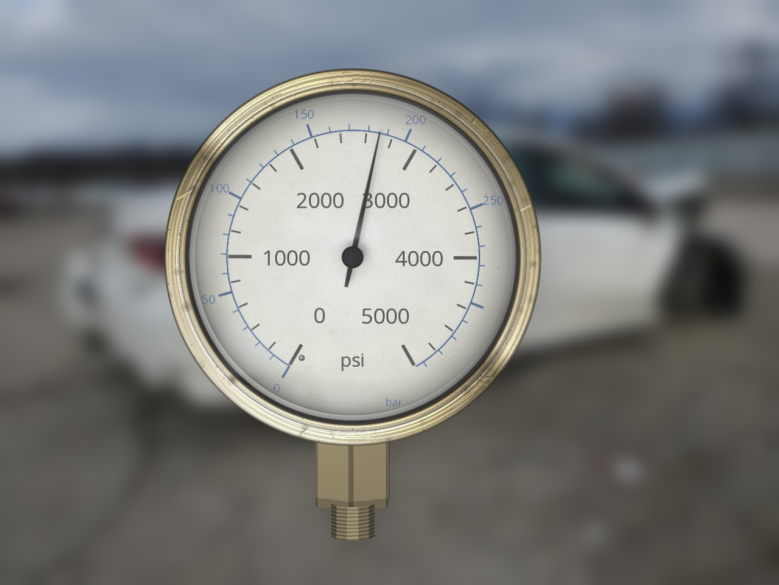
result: 2700 psi
